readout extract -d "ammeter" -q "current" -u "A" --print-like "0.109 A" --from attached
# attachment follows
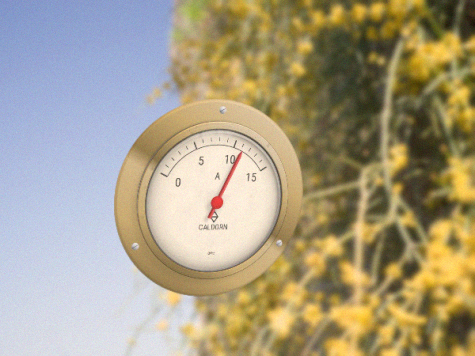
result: 11 A
